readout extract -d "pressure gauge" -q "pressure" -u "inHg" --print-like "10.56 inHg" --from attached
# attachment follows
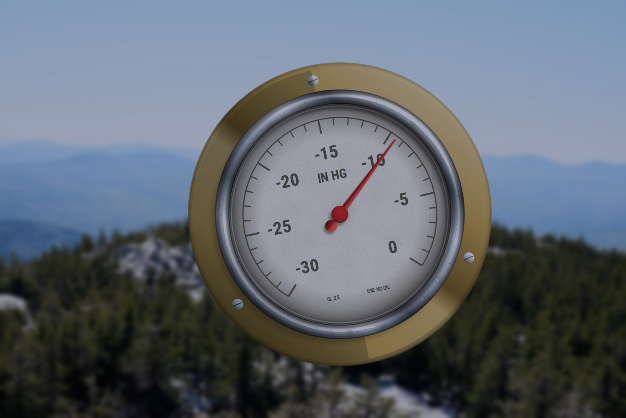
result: -9.5 inHg
